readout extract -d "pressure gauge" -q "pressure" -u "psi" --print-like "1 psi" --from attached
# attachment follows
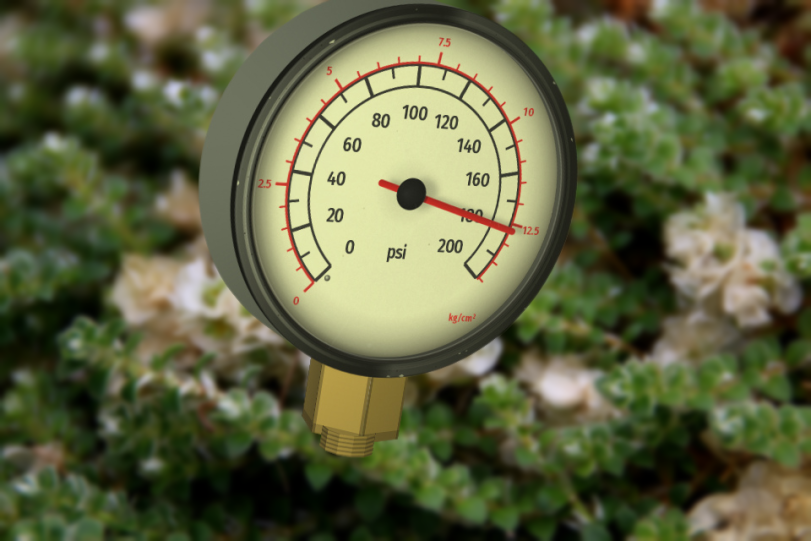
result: 180 psi
